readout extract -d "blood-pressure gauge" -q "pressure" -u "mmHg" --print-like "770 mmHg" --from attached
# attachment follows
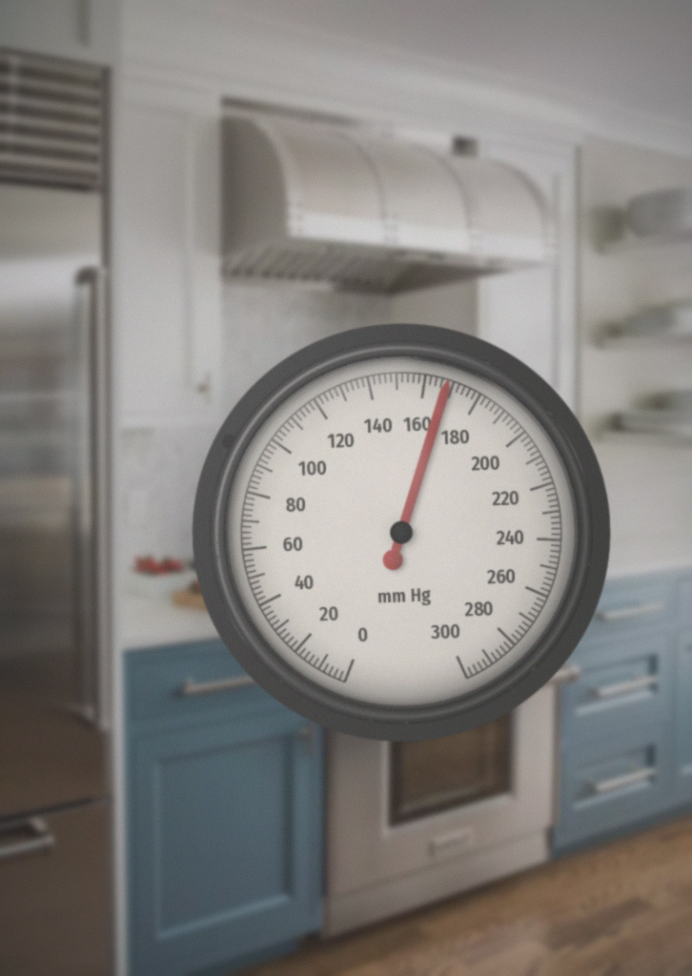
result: 168 mmHg
